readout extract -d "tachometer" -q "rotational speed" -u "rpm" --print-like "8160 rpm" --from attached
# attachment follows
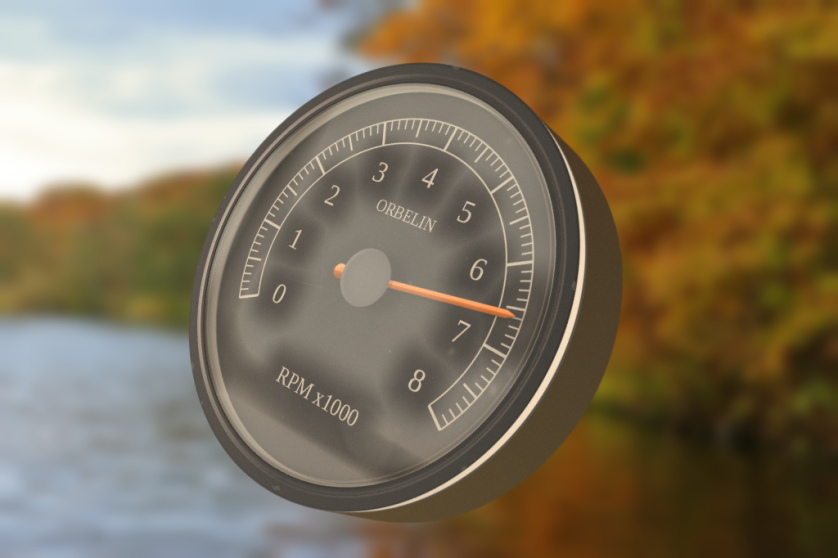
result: 6600 rpm
